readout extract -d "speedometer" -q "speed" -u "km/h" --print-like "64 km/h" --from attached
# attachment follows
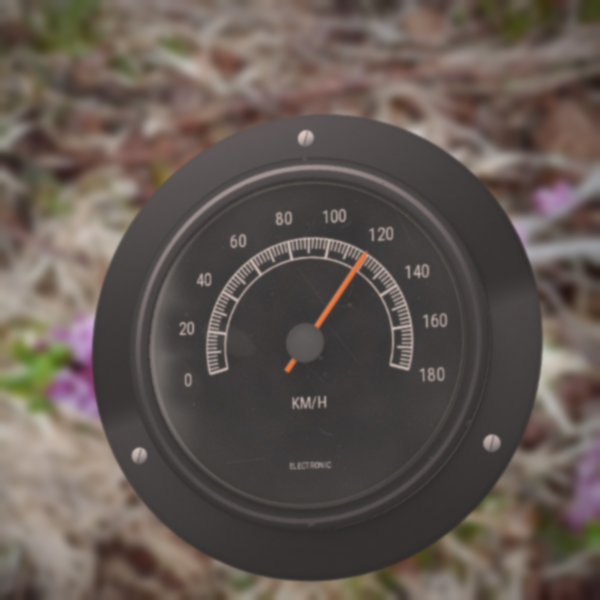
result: 120 km/h
